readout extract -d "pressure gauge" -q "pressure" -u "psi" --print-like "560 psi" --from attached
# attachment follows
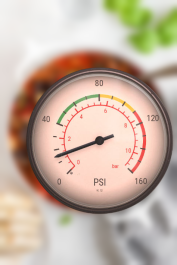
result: 15 psi
